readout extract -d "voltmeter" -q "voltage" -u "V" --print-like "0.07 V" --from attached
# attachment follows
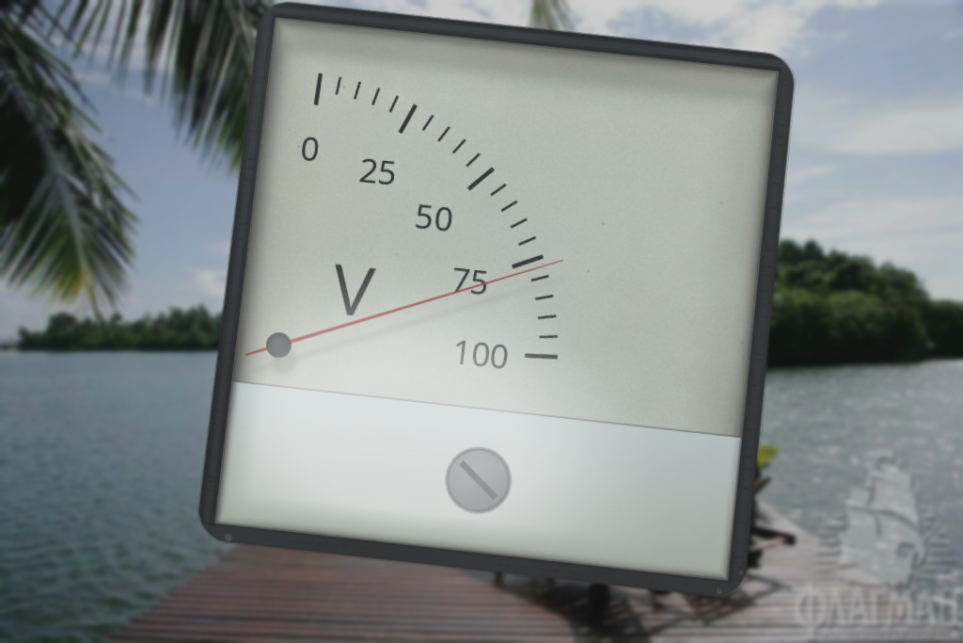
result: 77.5 V
